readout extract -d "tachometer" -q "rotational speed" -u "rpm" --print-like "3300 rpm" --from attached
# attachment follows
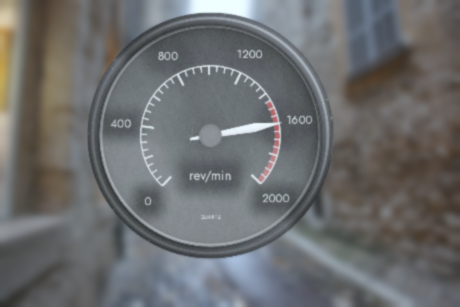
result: 1600 rpm
